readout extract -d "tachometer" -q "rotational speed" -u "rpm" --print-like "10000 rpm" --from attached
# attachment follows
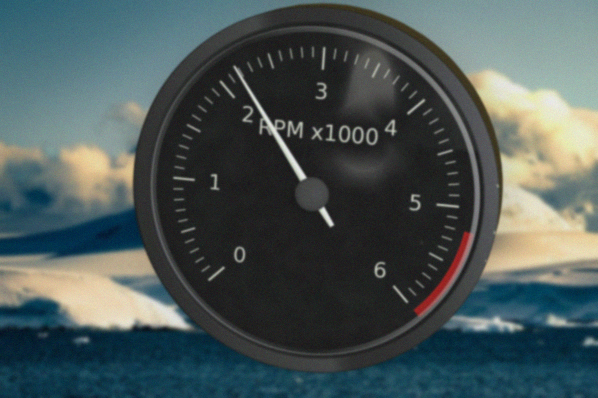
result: 2200 rpm
